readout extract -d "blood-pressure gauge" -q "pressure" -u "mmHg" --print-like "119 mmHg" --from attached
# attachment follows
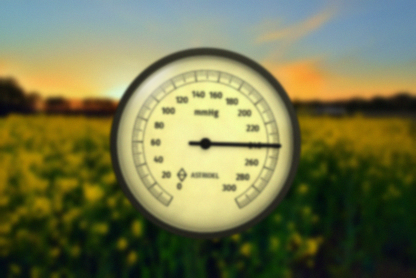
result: 240 mmHg
